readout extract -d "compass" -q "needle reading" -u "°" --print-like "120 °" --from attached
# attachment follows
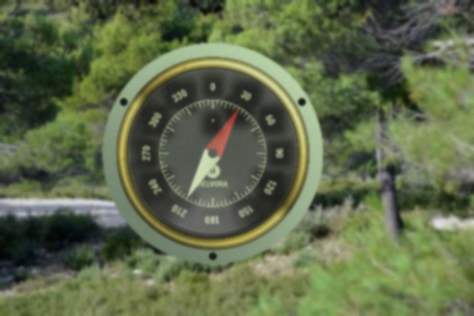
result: 30 °
